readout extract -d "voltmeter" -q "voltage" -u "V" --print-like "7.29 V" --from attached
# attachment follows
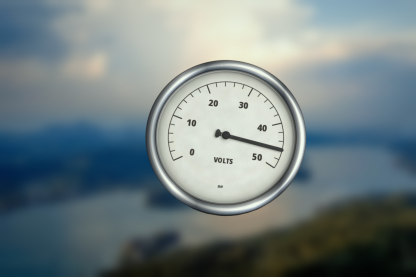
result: 46 V
